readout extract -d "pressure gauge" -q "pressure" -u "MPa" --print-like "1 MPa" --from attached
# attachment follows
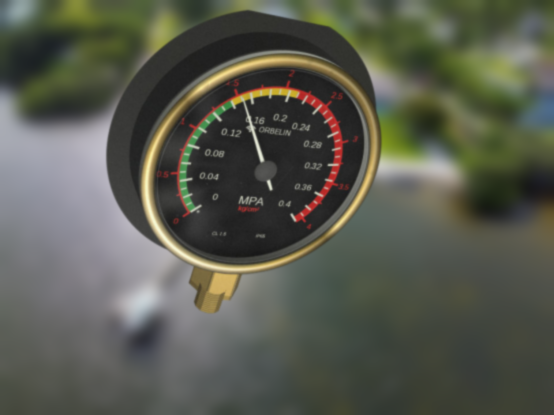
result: 0.15 MPa
